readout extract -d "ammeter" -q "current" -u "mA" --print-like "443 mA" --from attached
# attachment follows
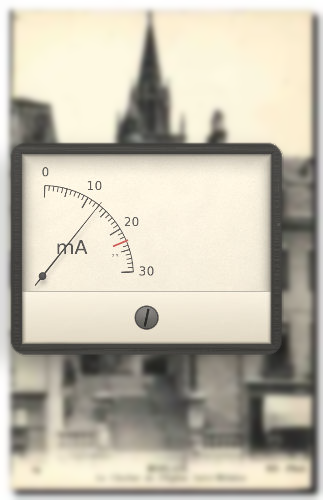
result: 13 mA
